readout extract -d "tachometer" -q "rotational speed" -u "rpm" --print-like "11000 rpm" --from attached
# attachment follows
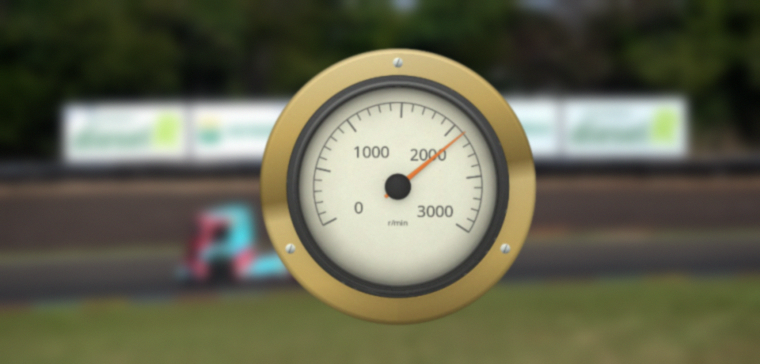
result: 2100 rpm
